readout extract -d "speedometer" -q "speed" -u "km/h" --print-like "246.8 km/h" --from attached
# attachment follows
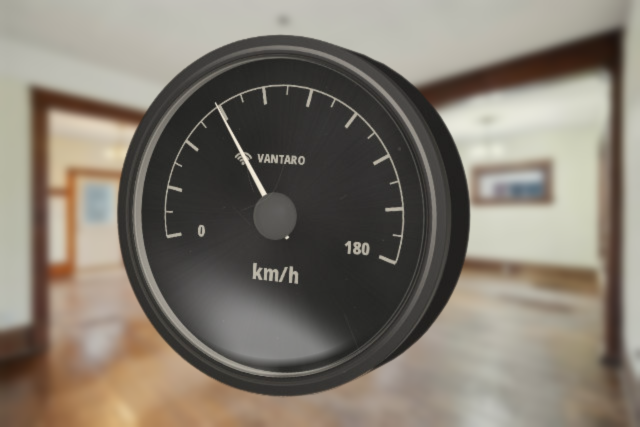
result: 60 km/h
